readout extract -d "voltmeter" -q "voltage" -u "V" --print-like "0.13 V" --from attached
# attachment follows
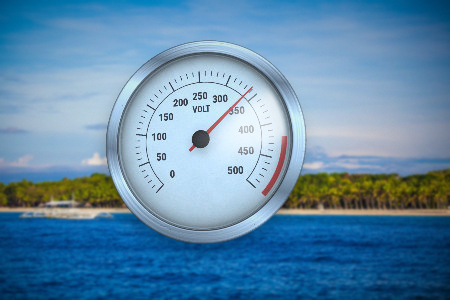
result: 340 V
